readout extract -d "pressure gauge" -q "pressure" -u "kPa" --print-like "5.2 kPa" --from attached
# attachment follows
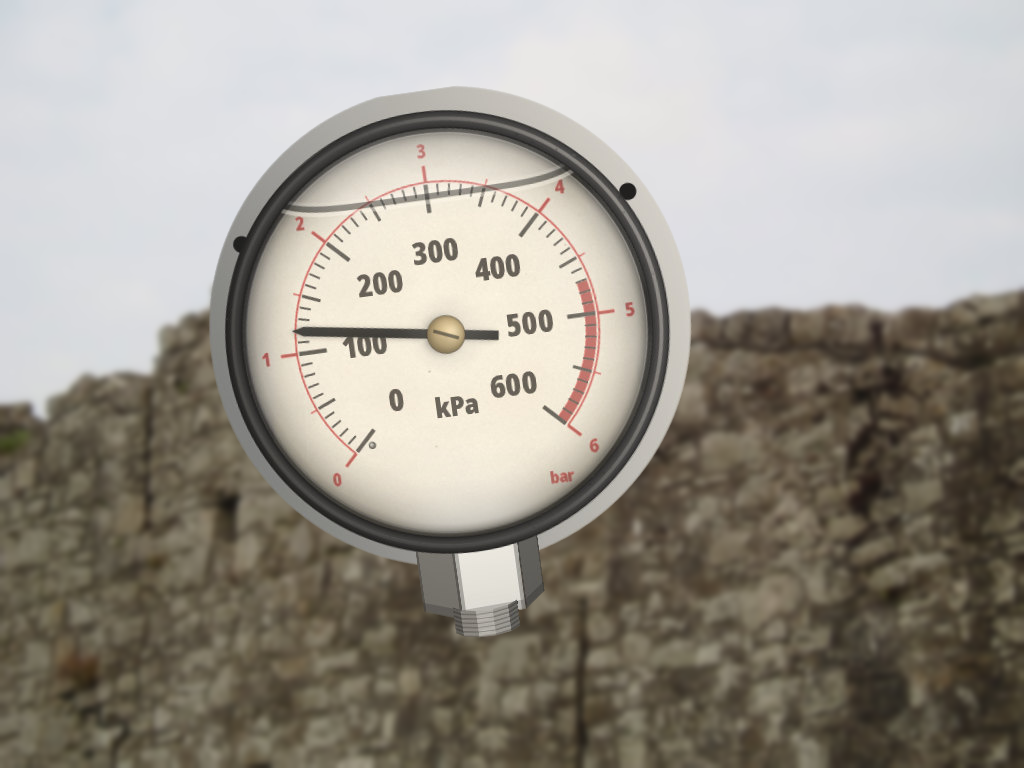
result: 120 kPa
